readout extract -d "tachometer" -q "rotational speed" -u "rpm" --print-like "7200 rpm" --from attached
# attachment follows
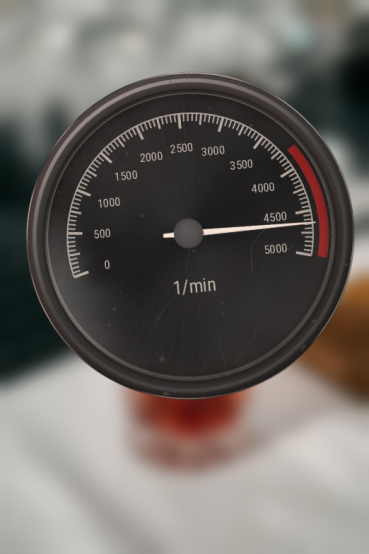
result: 4650 rpm
